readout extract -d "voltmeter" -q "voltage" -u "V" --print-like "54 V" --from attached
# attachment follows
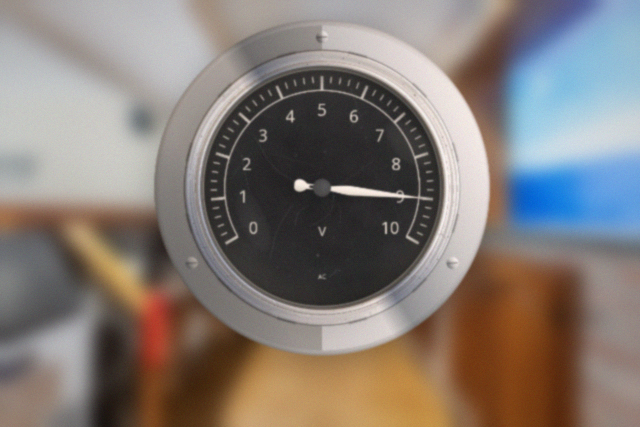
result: 9 V
